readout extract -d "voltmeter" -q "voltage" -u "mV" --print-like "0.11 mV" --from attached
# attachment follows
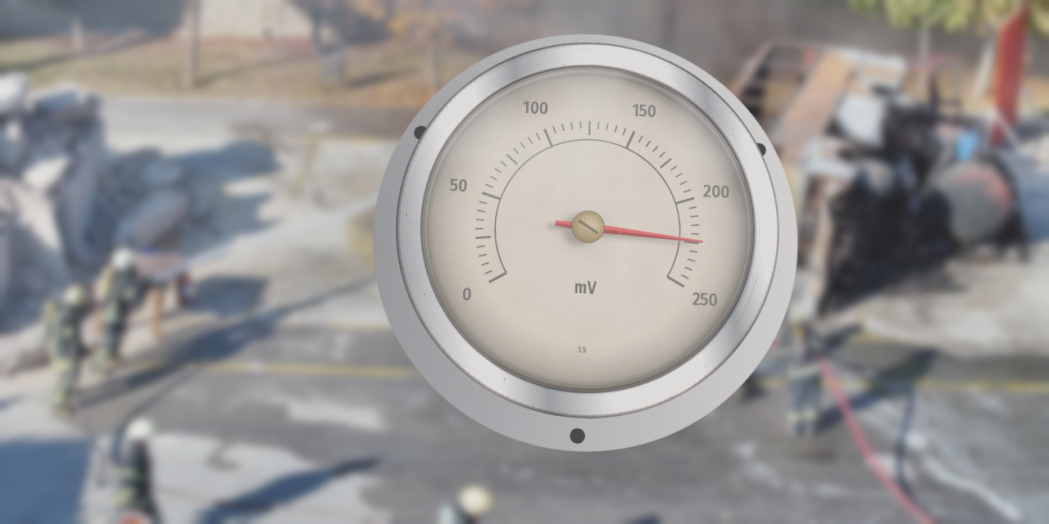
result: 225 mV
